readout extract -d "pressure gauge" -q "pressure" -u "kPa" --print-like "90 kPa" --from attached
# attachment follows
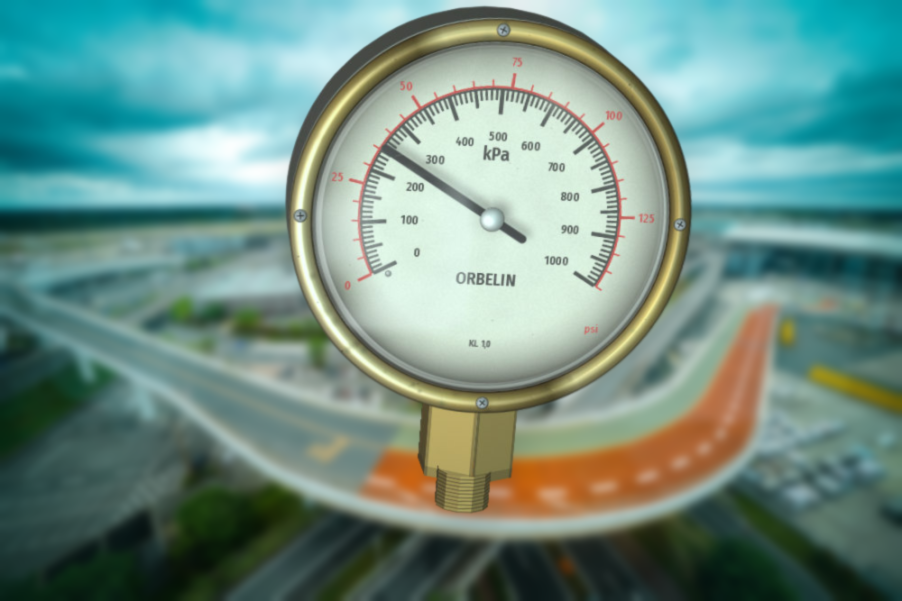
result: 250 kPa
